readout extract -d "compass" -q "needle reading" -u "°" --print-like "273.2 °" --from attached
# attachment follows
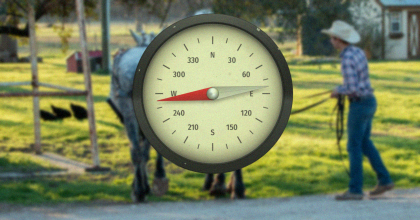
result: 262.5 °
